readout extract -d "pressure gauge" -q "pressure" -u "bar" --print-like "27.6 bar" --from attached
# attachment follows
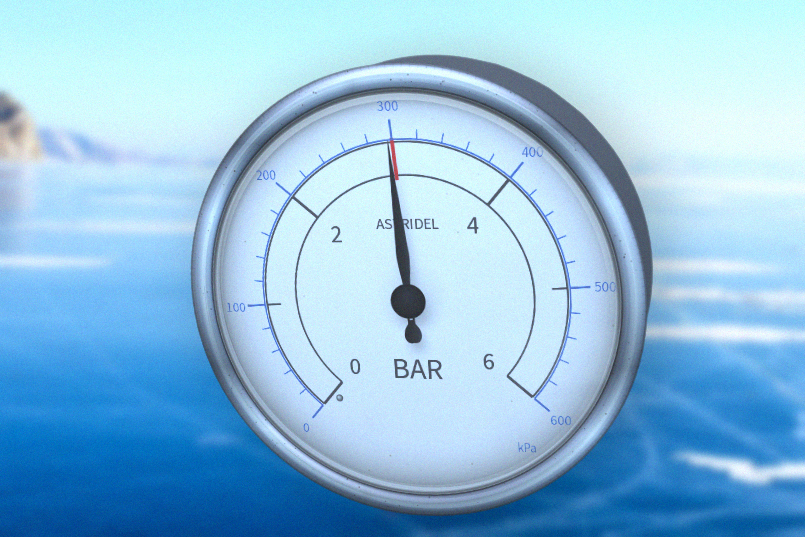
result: 3 bar
